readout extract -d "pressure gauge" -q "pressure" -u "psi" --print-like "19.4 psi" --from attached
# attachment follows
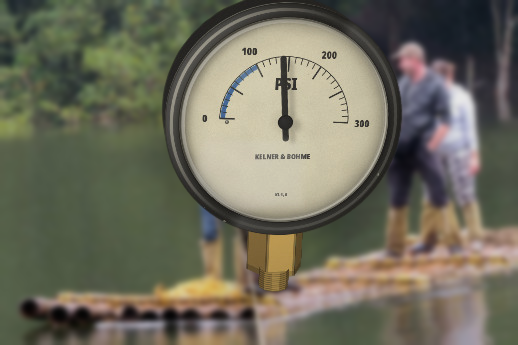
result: 140 psi
